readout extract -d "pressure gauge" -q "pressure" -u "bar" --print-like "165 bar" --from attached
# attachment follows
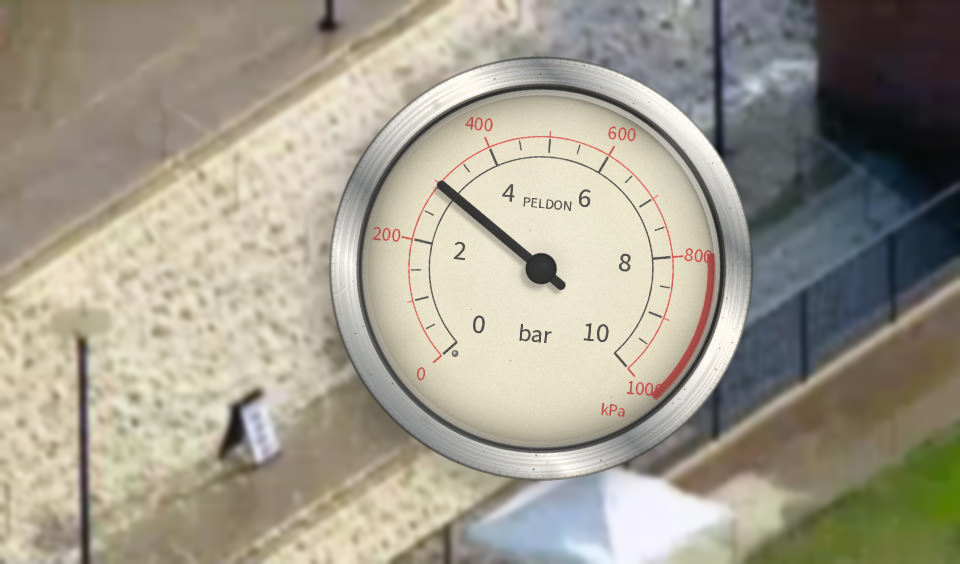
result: 3 bar
